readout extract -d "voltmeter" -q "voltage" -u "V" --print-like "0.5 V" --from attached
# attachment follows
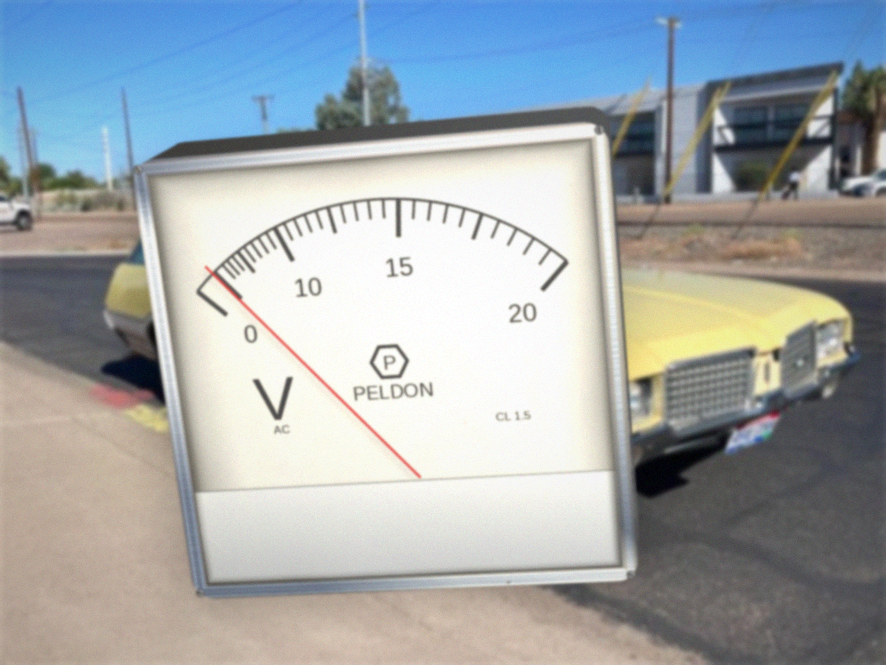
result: 5 V
